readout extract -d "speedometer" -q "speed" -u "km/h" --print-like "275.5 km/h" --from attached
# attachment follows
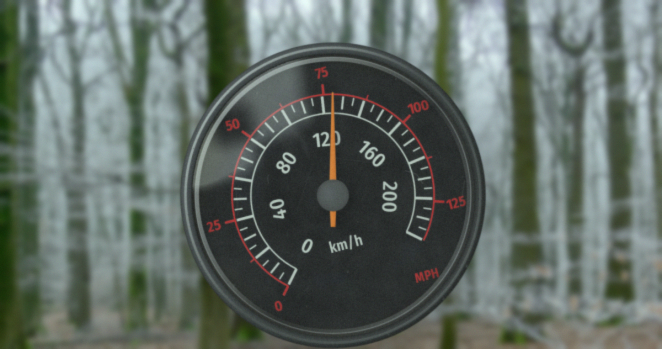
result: 125 km/h
